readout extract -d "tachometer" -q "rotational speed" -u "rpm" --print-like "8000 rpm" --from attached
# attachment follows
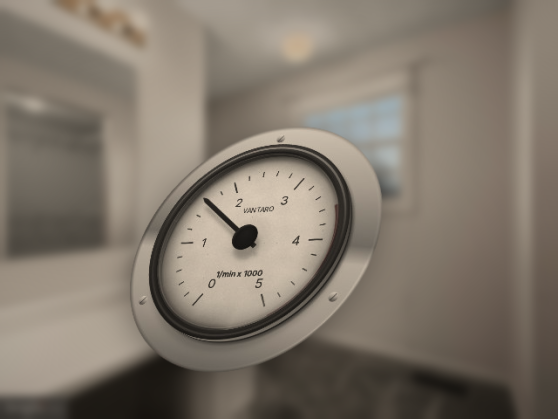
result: 1600 rpm
